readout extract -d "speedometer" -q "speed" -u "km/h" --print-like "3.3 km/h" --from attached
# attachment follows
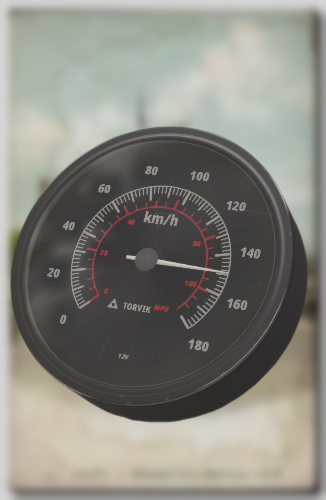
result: 150 km/h
